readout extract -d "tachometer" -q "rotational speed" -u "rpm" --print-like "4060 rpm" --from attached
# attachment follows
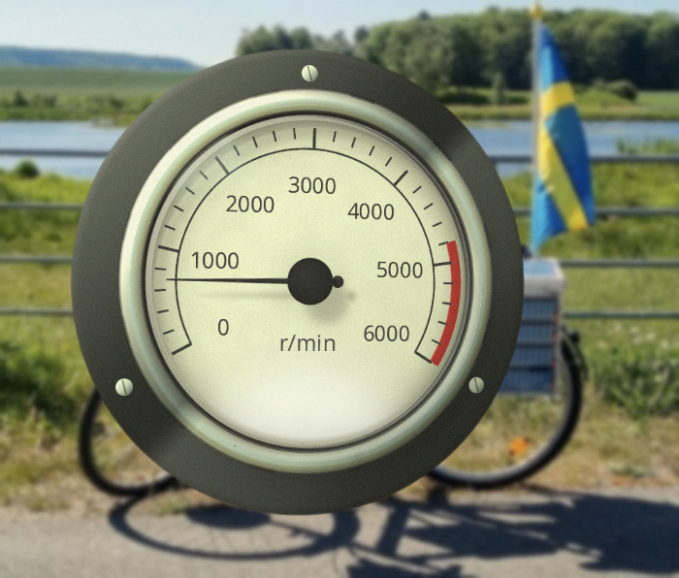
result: 700 rpm
